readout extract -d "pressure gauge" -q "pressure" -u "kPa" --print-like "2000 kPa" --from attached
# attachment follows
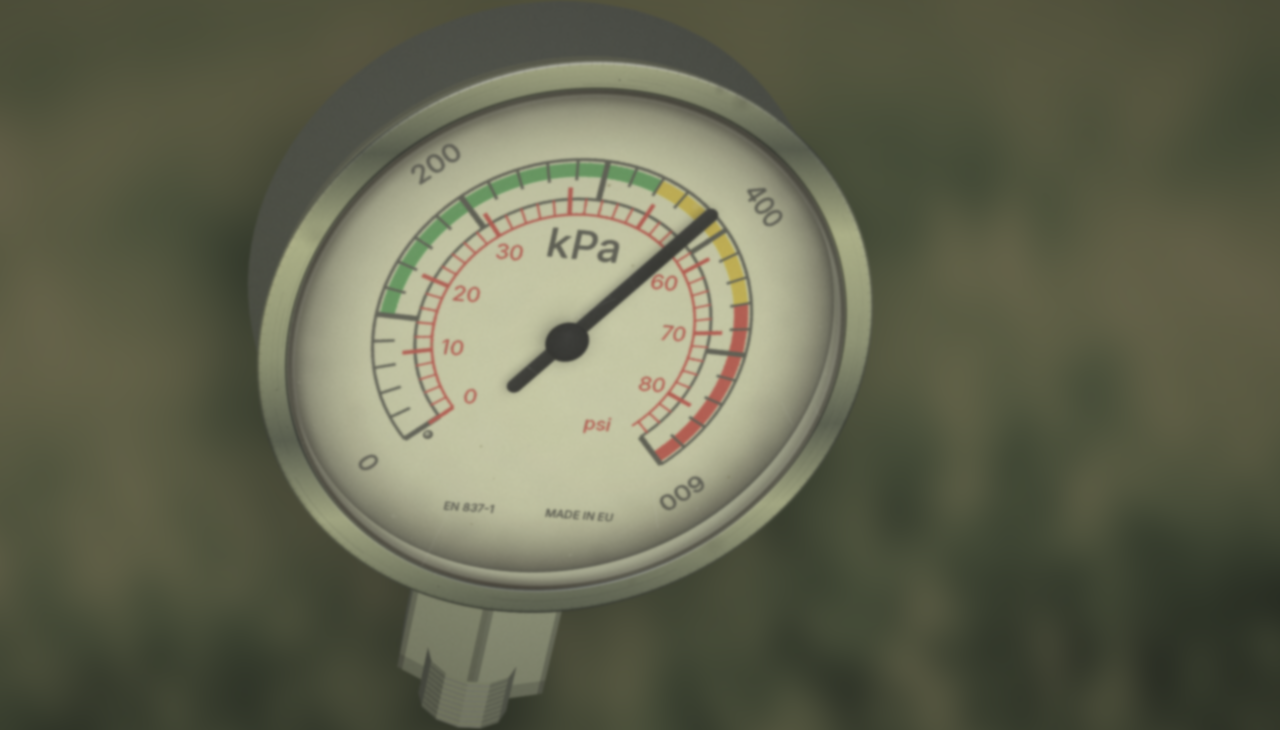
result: 380 kPa
